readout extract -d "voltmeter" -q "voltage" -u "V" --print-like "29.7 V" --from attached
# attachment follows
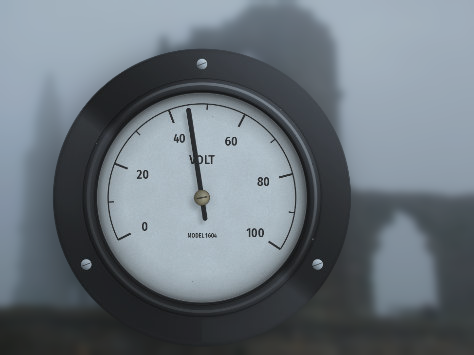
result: 45 V
